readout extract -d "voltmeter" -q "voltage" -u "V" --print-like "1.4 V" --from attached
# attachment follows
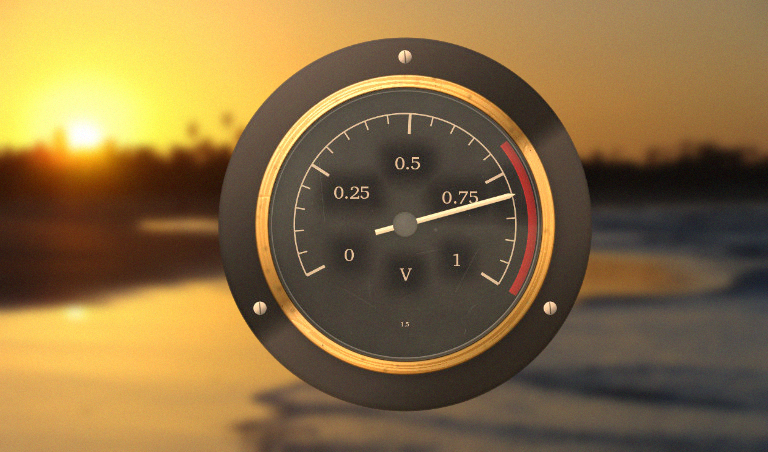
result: 0.8 V
